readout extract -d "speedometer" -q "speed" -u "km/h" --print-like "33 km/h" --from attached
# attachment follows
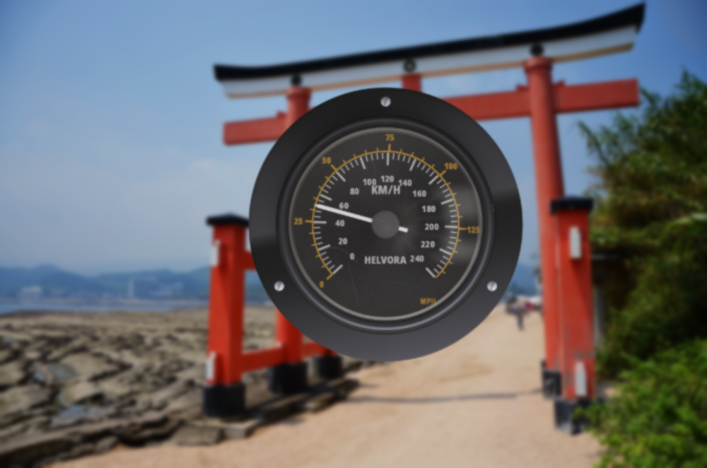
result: 52 km/h
